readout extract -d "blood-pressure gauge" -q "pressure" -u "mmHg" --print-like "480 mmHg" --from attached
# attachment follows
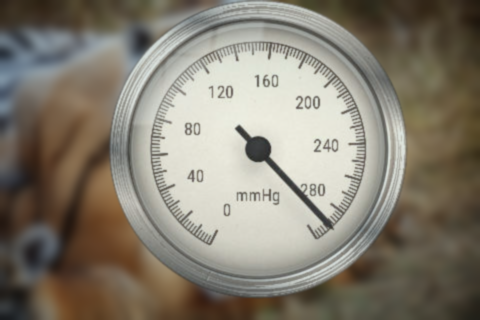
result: 290 mmHg
